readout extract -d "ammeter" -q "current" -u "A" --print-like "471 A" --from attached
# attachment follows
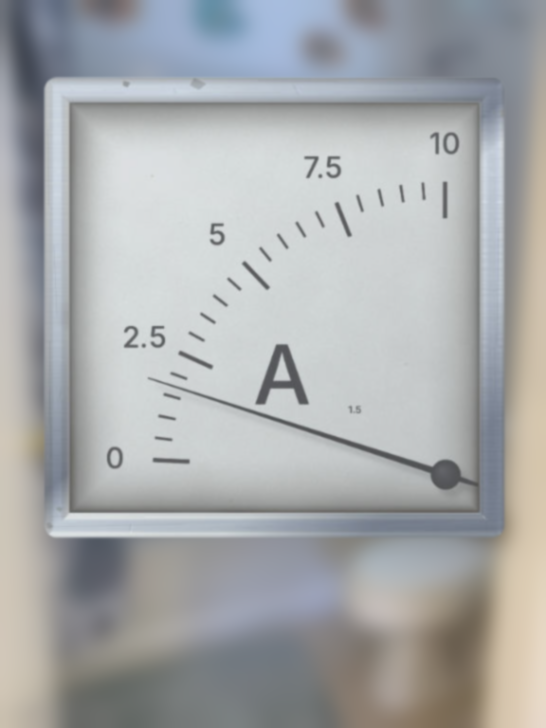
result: 1.75 A
